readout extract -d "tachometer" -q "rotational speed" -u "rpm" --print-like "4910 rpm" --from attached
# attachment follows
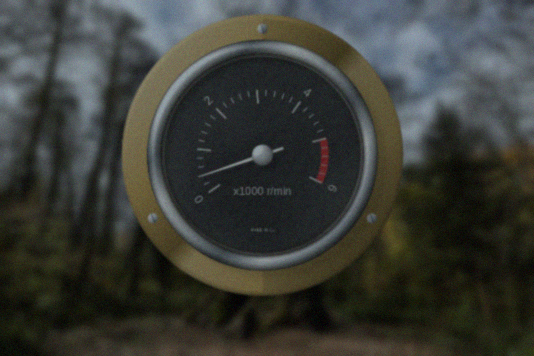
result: 400 rpm
